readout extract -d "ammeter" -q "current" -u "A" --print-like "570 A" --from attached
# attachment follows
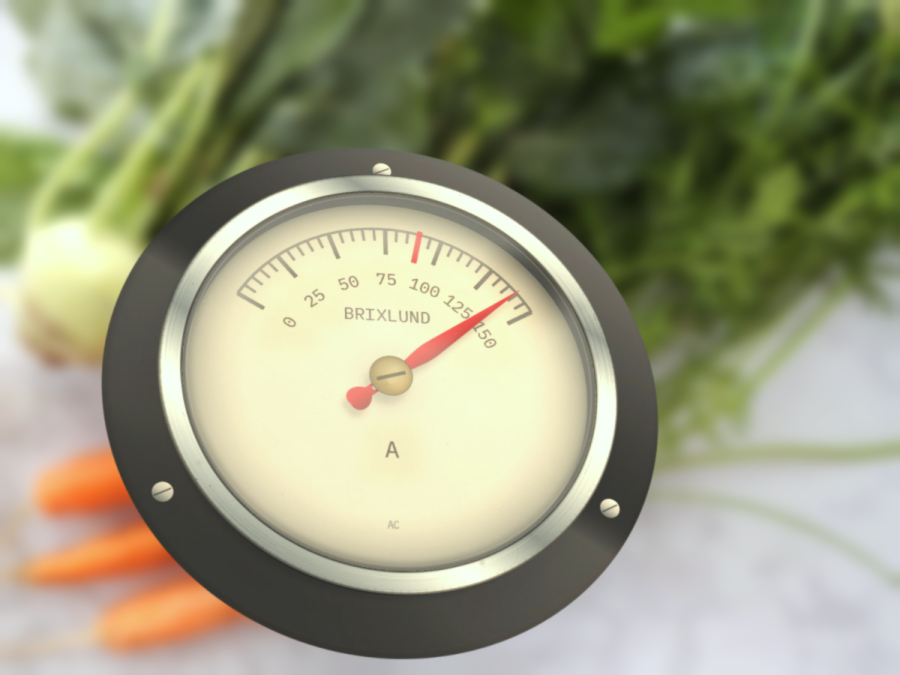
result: 140 A
